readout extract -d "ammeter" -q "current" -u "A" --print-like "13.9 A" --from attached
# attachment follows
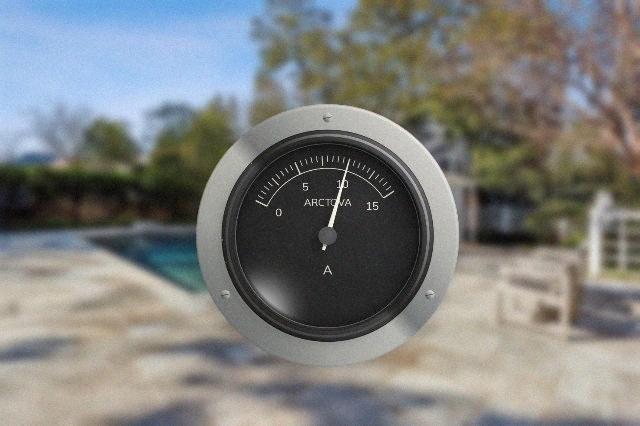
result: 10 A
